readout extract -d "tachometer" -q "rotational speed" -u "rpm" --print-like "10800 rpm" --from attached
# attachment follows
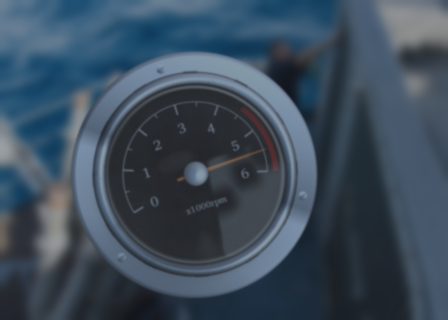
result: 5500 rpm
